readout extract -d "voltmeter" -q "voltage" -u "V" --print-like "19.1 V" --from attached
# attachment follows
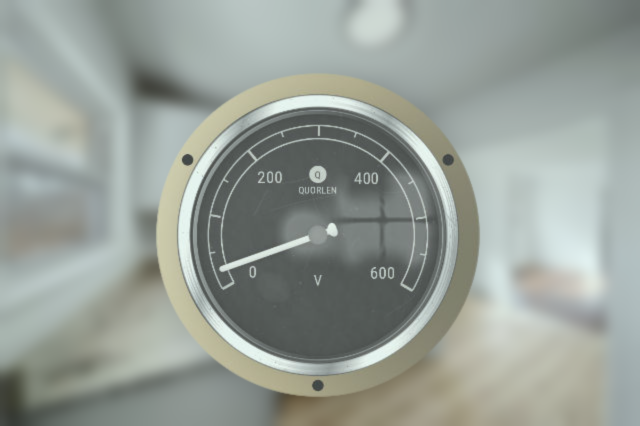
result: 25 V
